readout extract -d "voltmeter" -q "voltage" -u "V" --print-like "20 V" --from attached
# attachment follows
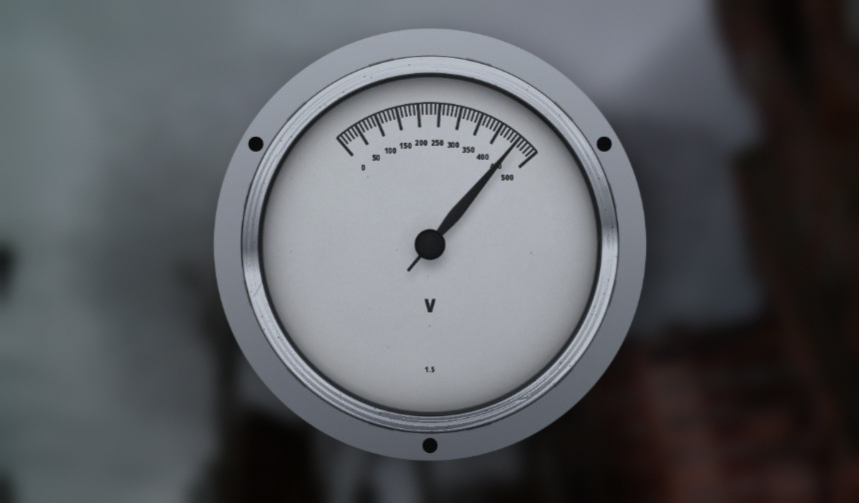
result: 450 V
